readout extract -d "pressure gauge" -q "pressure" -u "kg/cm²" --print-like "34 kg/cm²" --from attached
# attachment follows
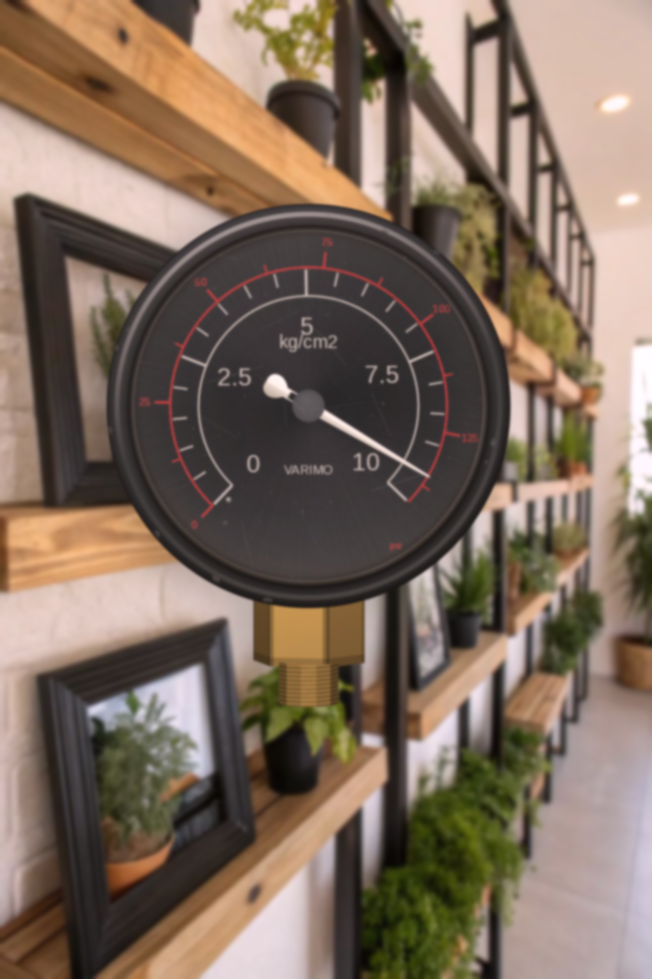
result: 9.5 kg/cm²
